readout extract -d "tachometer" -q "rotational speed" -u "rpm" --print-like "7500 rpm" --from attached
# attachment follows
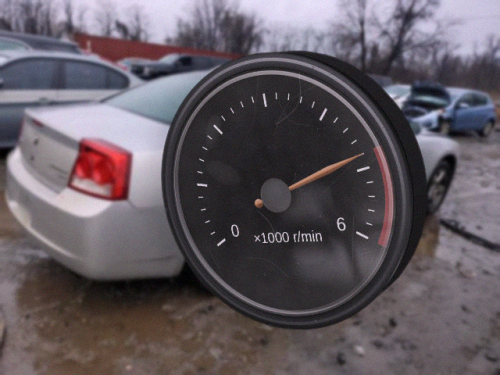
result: 4800 rpm
